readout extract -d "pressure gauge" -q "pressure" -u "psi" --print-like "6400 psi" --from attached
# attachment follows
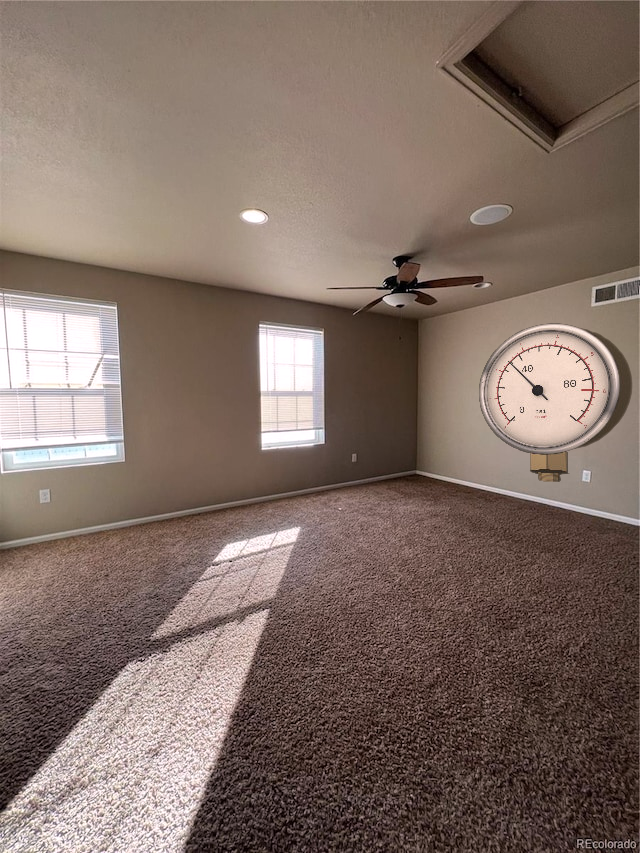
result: 35 psi
